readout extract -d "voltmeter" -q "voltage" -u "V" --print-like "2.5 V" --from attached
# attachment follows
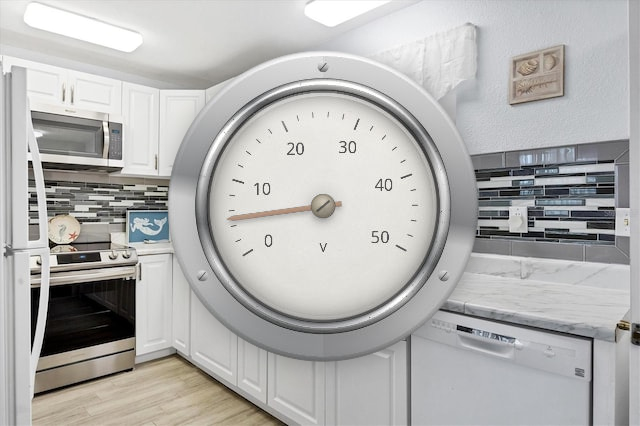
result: 5 V
